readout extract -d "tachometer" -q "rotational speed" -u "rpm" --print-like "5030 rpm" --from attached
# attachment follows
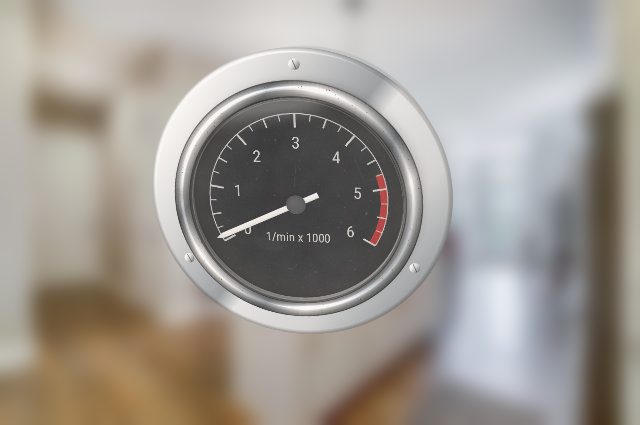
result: 125 rpm
